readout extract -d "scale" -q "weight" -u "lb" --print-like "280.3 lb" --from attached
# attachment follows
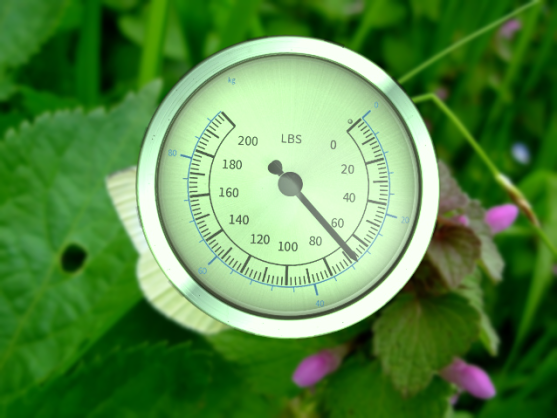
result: 68 lb
